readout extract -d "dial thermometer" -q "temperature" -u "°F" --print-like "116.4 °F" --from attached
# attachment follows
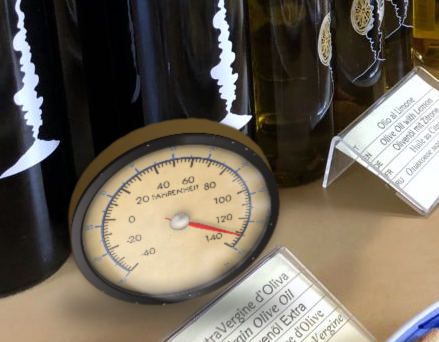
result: 130 °F
